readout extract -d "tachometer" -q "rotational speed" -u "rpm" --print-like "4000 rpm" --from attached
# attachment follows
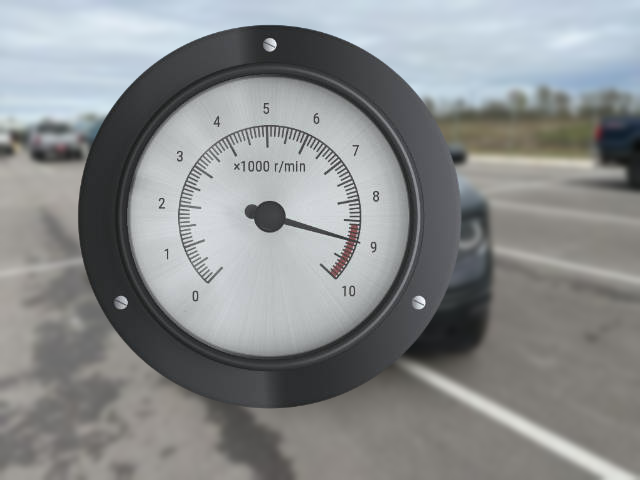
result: 9000 rpm
